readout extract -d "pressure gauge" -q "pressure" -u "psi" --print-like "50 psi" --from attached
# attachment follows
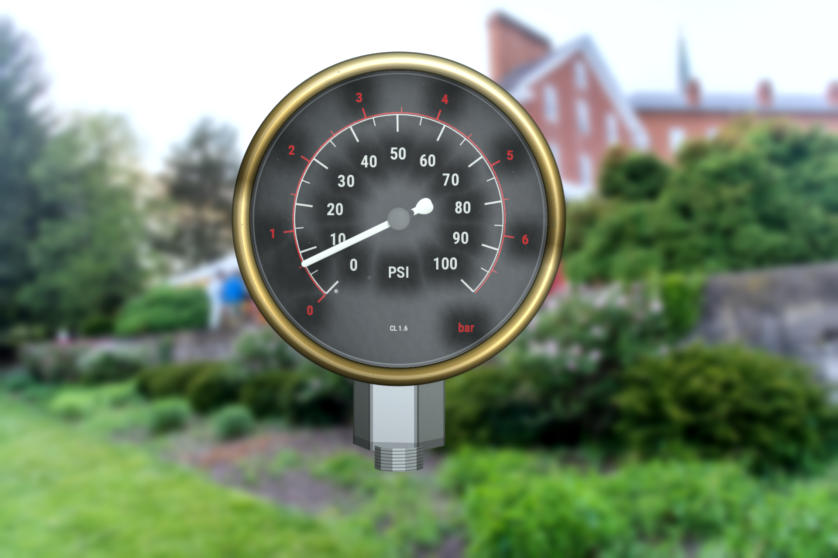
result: 7.5 psi
